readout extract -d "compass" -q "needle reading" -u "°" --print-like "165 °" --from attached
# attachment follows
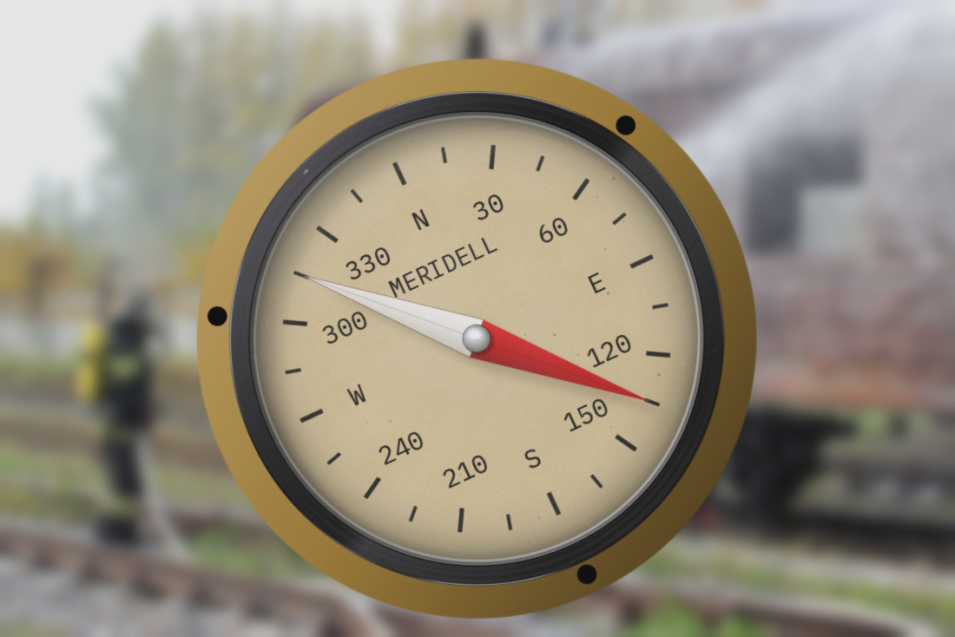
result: 135 °
